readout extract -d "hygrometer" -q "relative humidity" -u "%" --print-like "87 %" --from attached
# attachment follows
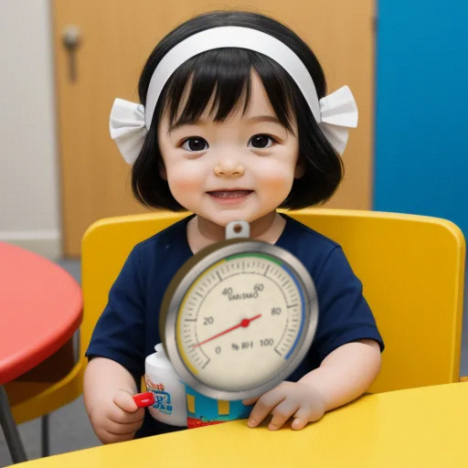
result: 10 %
